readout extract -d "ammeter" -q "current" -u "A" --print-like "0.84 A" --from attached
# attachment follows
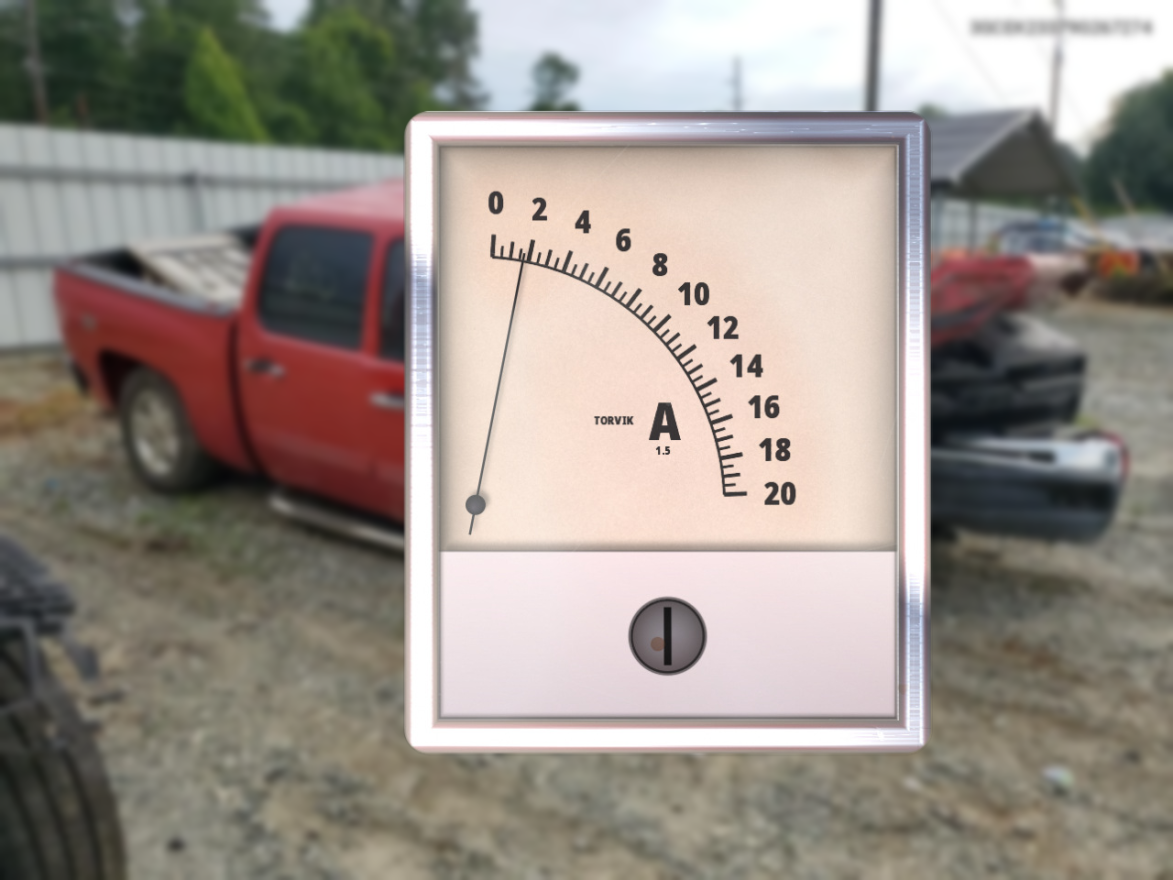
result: 1.75 A
